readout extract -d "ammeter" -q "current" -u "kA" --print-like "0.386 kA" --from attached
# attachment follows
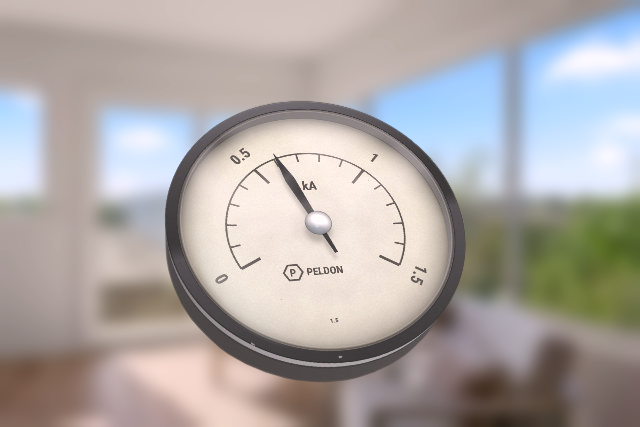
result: 0.6 kA
